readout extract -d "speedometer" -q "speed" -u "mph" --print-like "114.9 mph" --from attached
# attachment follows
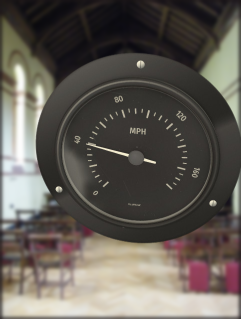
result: 40 mph
